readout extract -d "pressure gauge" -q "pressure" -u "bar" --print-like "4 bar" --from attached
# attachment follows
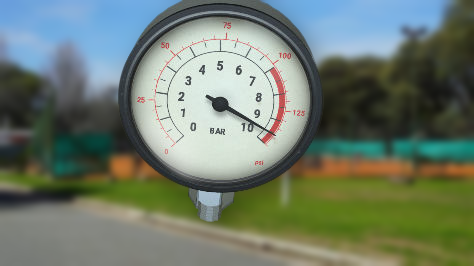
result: 9.5 bar
